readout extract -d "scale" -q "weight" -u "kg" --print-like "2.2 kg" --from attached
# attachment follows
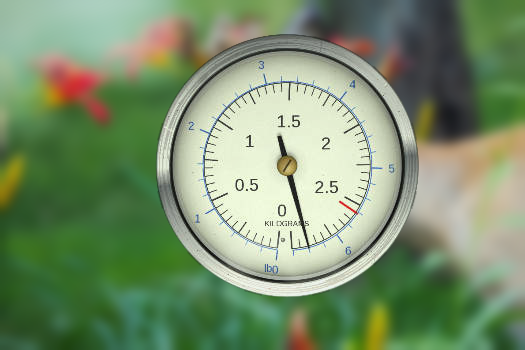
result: 2.9 kg
